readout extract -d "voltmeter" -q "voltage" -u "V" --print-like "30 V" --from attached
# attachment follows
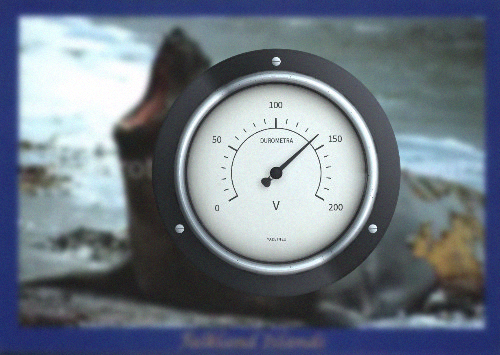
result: 140 V
